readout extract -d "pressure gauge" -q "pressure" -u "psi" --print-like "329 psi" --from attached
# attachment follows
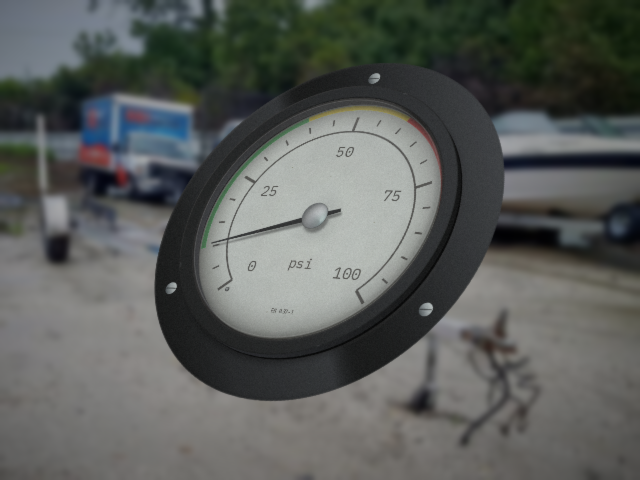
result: 10 psi
